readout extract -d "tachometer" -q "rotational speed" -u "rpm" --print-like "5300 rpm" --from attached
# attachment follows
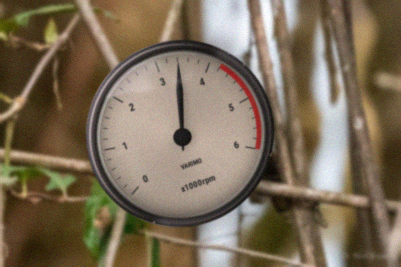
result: 3400 rpm
